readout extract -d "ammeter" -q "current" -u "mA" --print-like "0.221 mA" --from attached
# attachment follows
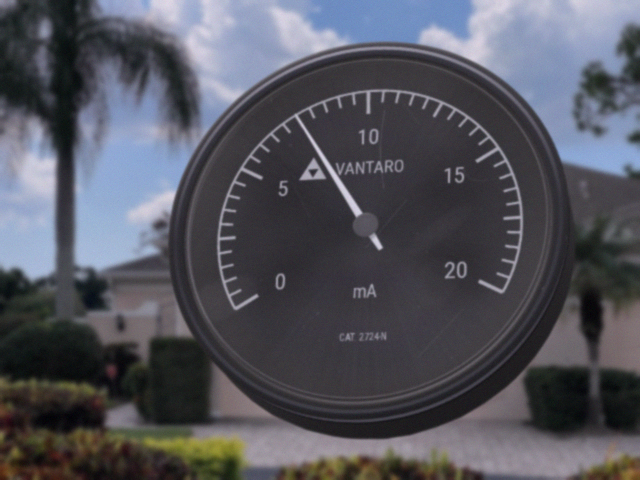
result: 7.5 mA
